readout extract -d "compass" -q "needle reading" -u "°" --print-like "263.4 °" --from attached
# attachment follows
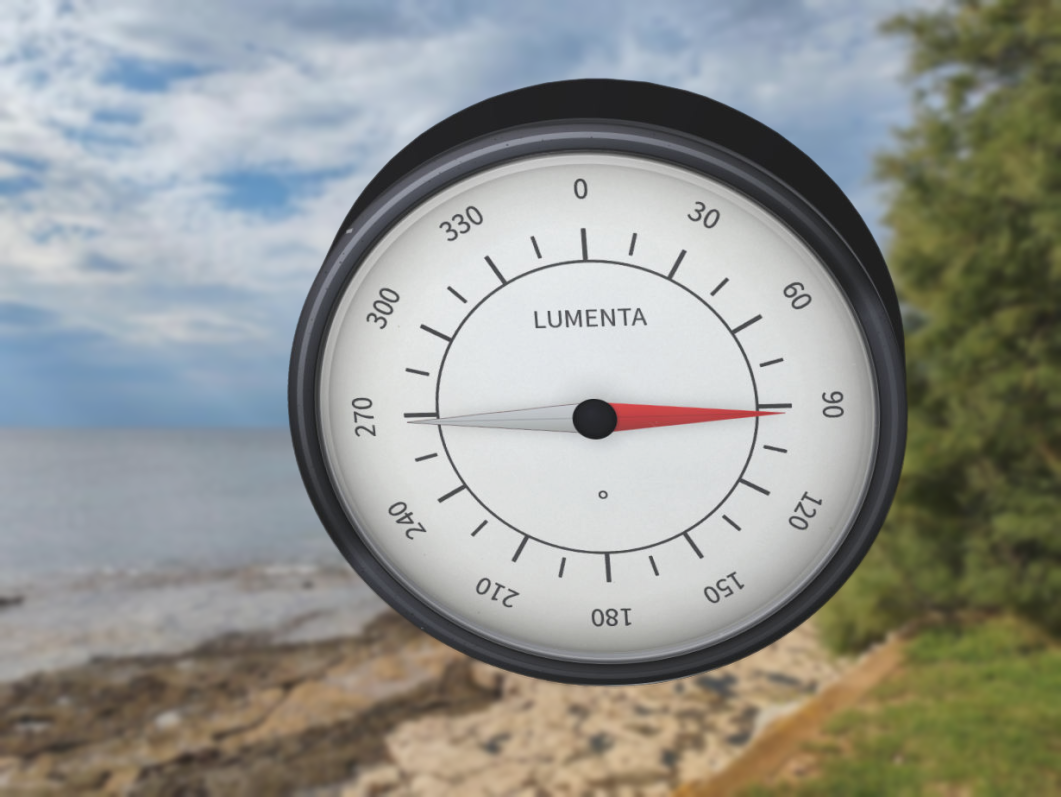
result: 90 °
